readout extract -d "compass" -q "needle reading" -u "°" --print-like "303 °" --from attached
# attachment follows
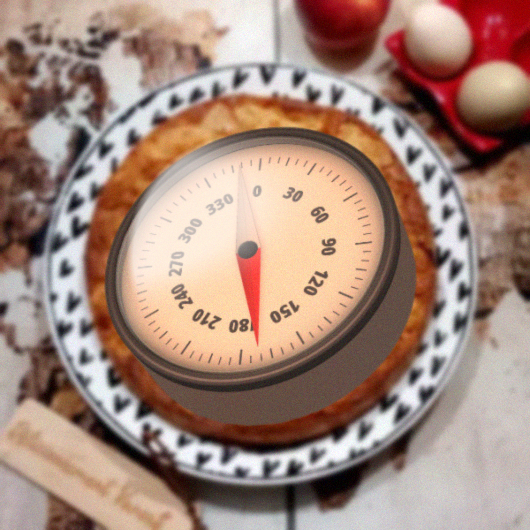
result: 170 °
